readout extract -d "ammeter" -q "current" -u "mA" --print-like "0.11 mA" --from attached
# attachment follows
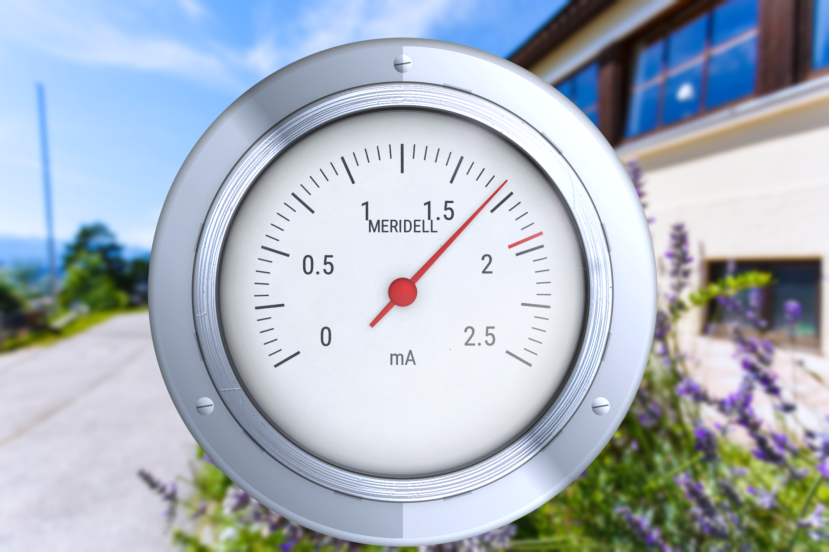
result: 1.7 mA
